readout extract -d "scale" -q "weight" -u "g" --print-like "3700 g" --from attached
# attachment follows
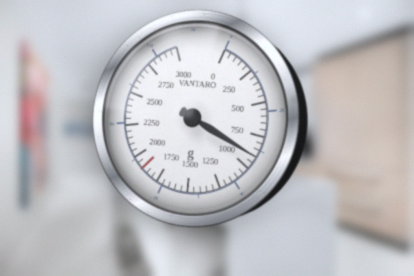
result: 900 g
